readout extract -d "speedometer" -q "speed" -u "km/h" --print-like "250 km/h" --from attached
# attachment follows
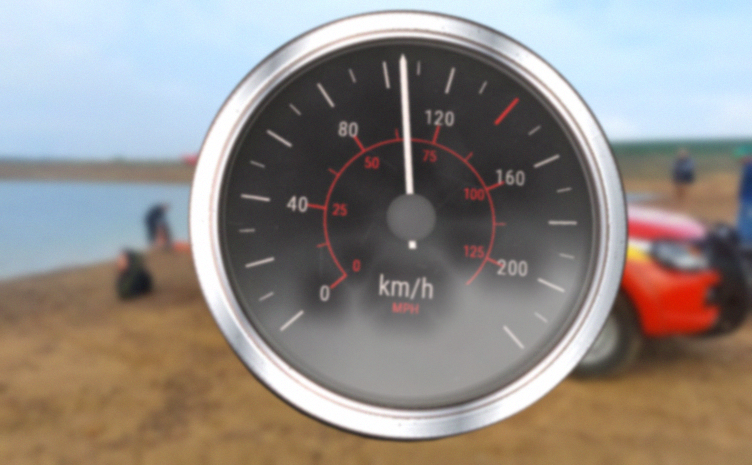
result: 105 km/h
